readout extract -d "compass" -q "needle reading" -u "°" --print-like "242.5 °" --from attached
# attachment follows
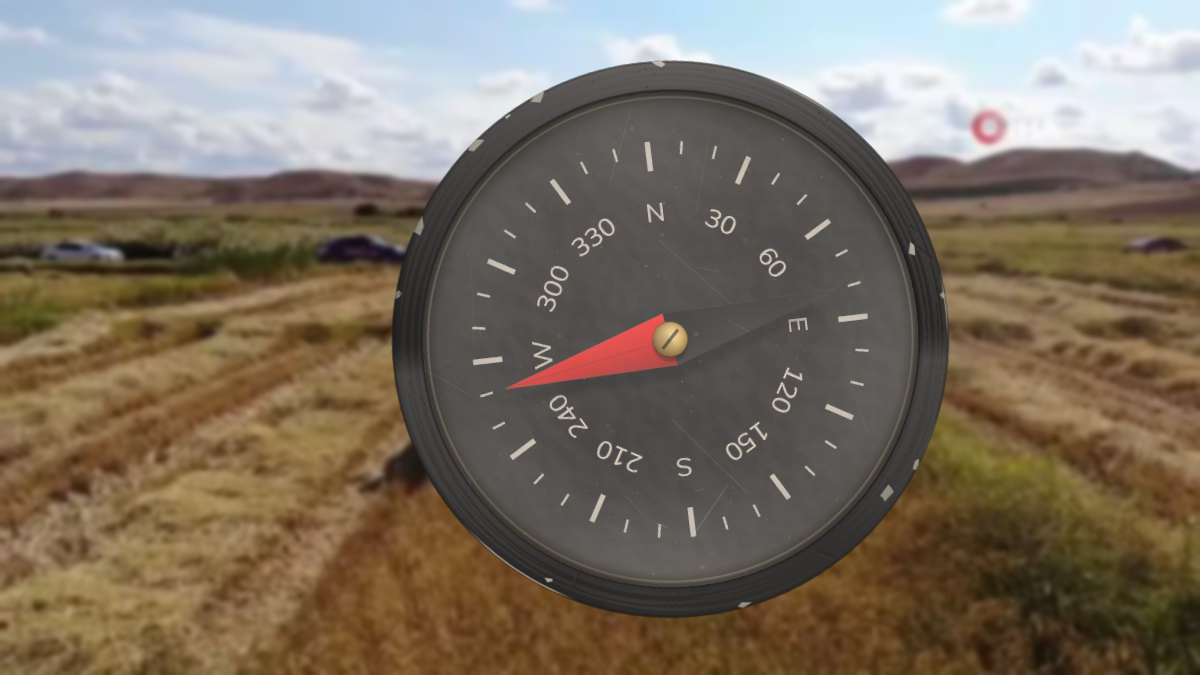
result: 260 °
